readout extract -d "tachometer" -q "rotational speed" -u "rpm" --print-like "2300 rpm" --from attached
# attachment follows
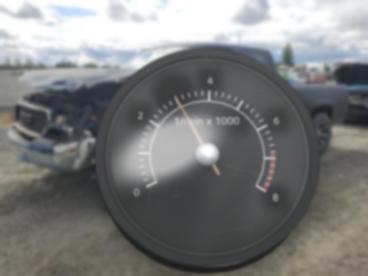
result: 3000 rpm
